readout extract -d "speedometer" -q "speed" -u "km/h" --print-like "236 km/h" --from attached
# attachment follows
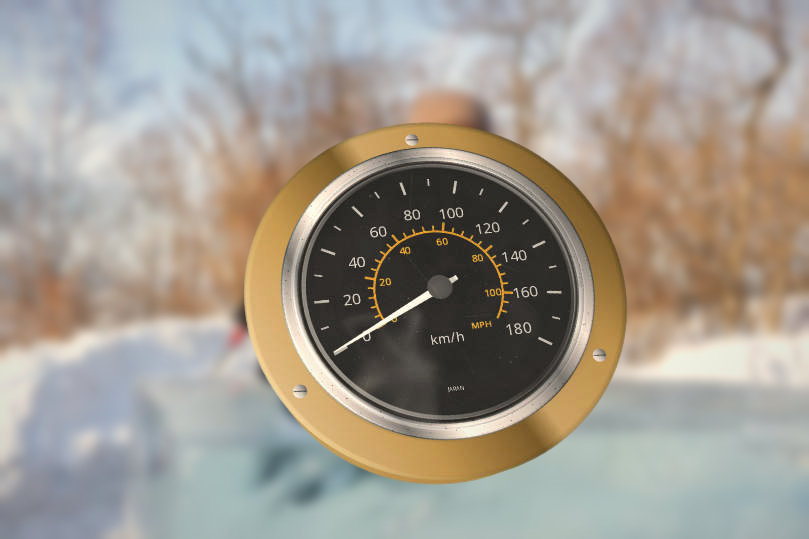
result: 0 km/h
